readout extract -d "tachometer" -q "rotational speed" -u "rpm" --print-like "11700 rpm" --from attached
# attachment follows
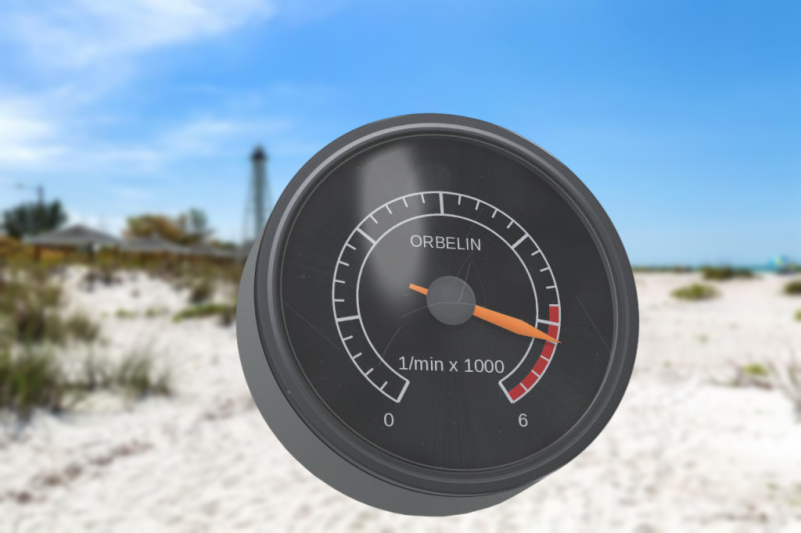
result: 5200 rpm
